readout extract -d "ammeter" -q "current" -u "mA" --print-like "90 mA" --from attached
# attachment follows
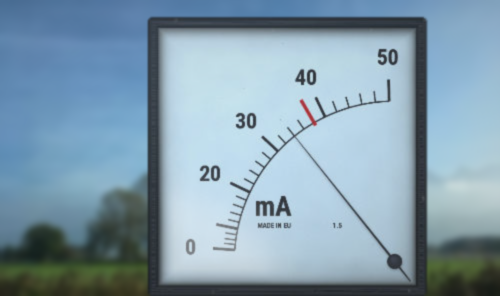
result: 34 mA
